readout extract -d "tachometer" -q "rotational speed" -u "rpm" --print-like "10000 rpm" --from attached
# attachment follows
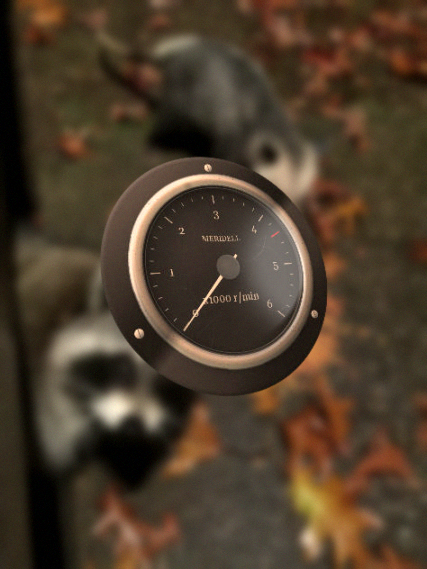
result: 0 rpm
